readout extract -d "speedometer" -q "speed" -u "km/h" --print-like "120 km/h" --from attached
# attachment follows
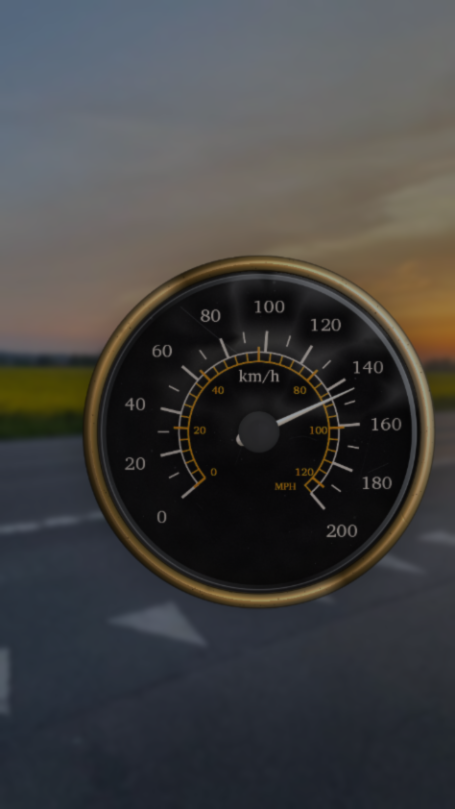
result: 145 km/h
